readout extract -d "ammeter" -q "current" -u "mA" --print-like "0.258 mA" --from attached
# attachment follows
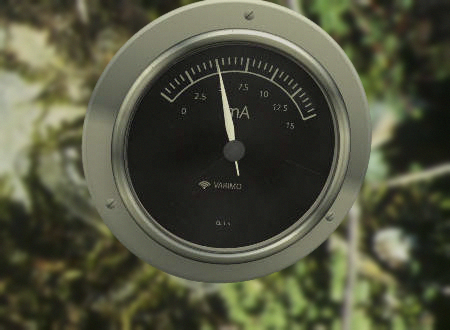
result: 5 mA
